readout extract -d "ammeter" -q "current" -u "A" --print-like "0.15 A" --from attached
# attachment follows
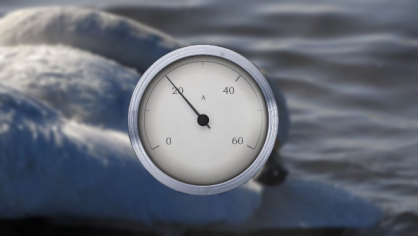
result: 20 A
